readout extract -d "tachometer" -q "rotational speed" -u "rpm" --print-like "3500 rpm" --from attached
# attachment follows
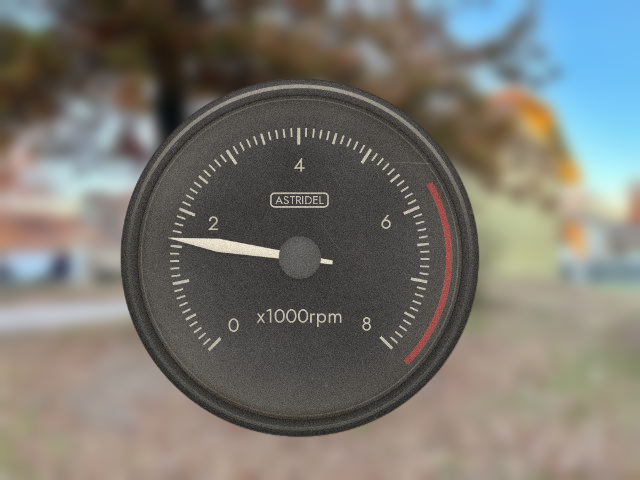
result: 1600 rpm
